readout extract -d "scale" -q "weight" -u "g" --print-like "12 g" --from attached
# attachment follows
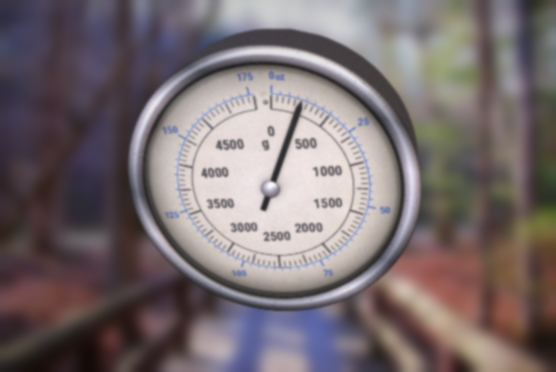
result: 250 g
